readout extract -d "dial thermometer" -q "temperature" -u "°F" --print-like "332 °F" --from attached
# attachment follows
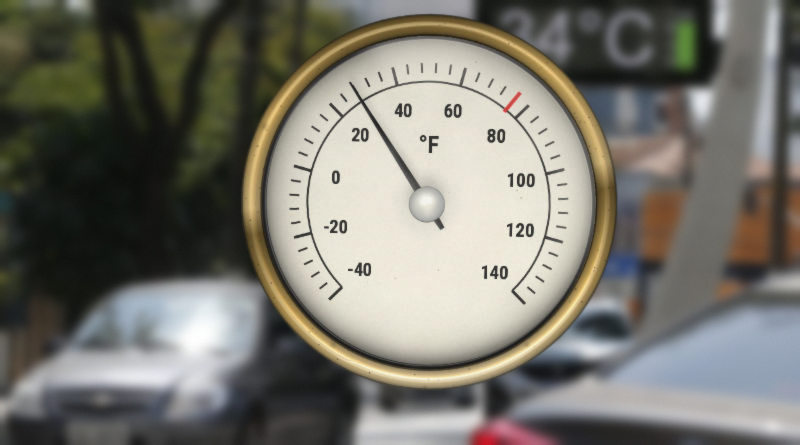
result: 28 °F
